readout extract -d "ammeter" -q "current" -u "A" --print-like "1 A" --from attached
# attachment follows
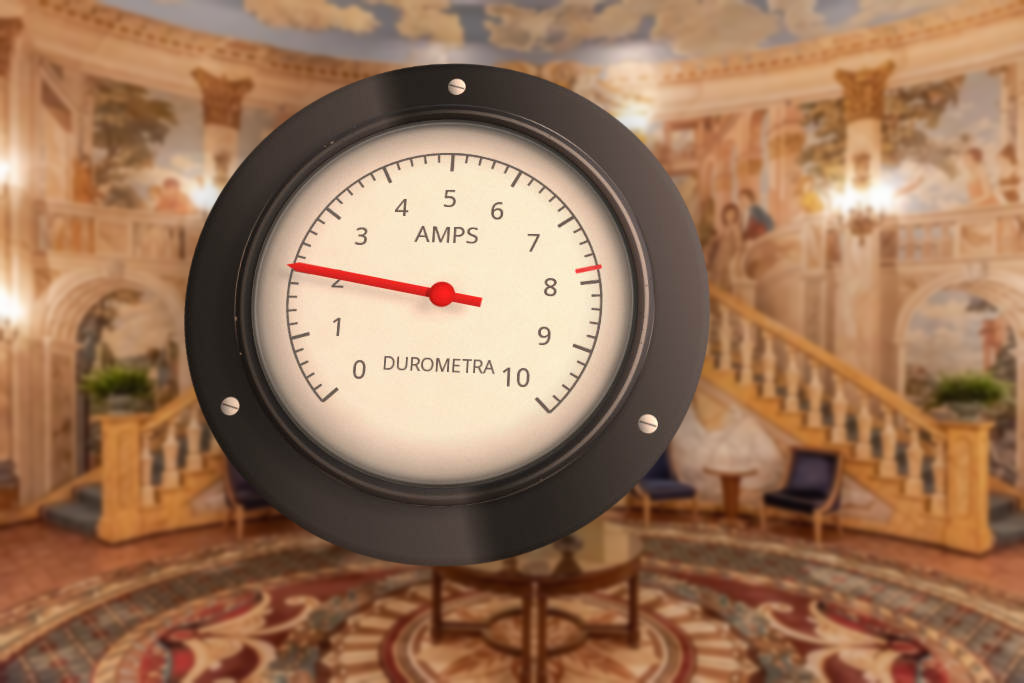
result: 2 A
